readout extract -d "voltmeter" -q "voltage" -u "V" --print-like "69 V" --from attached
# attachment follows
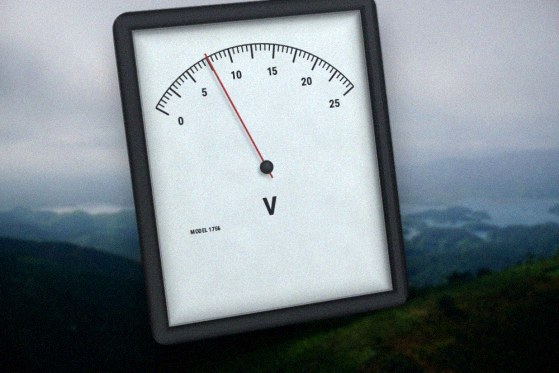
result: 7.5 V
